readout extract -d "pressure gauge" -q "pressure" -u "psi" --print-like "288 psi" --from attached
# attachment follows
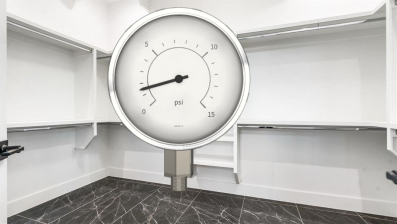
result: 1.5 psi
